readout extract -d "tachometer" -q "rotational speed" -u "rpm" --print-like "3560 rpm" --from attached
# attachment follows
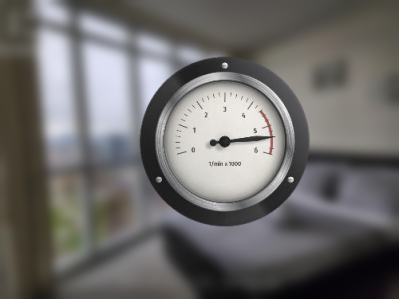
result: 5400 rpm
